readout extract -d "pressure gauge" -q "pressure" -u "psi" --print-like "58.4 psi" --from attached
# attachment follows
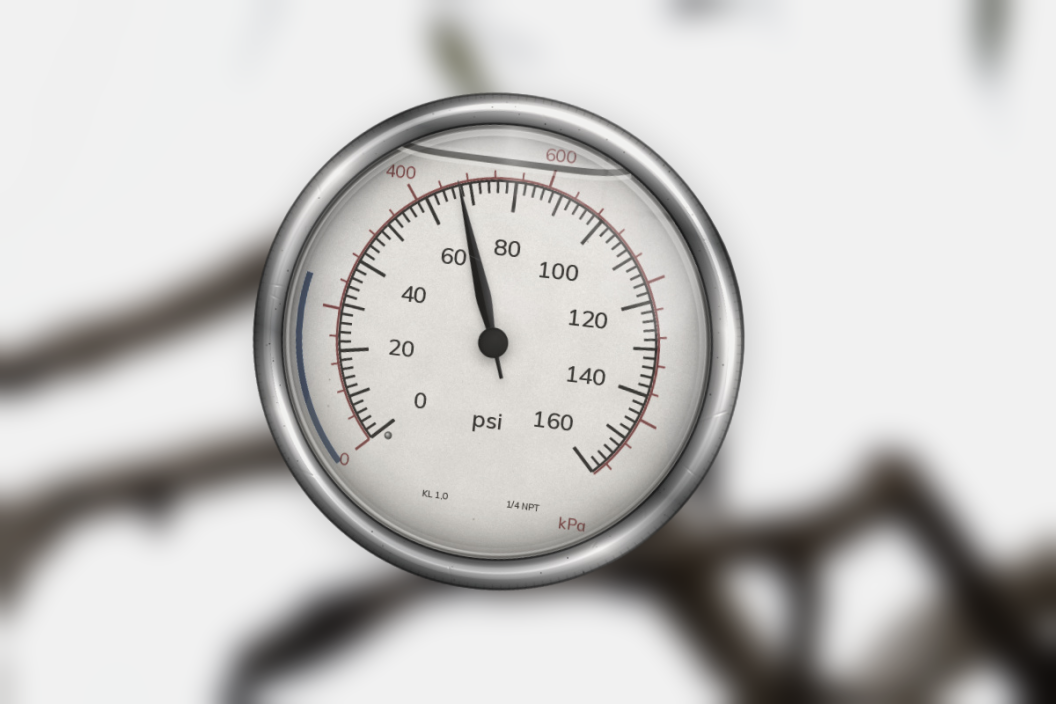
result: 68 psi
